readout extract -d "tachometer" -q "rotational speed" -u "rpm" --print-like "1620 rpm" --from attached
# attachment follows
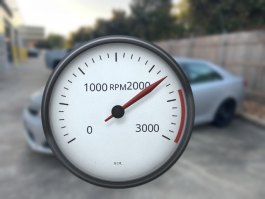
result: 2200 rpm
